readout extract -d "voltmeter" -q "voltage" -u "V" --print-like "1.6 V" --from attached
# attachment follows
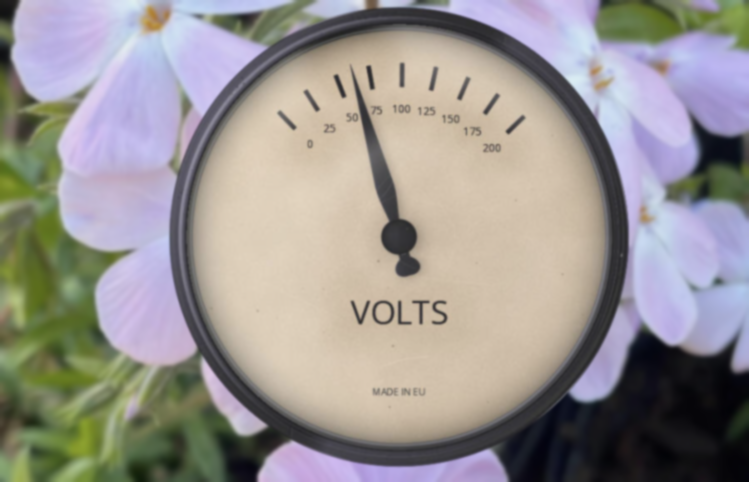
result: 62.5 V
